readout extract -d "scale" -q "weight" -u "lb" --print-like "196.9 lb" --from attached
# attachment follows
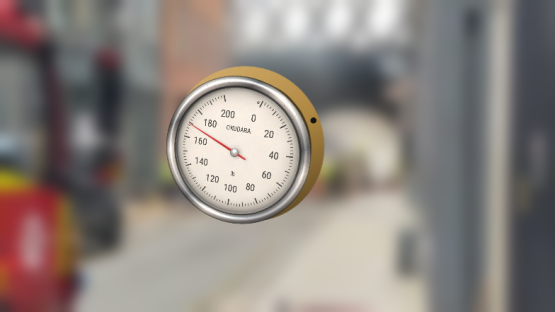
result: 170 lb
